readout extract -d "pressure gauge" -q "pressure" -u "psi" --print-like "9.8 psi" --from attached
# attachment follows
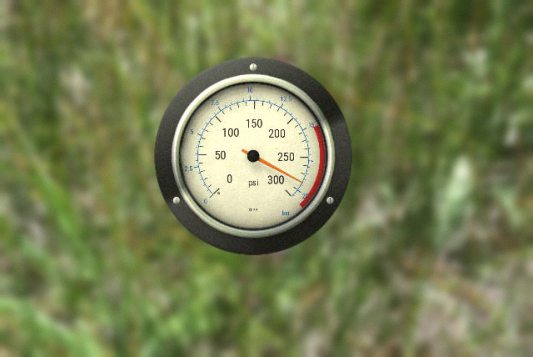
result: 280 psi
